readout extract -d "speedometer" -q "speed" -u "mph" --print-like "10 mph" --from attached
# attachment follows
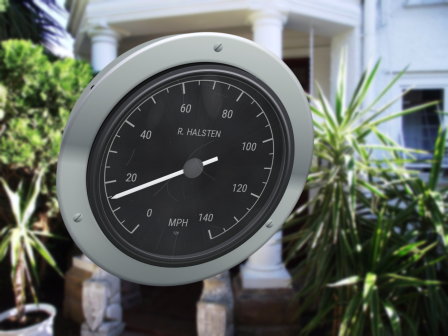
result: 15 mph
